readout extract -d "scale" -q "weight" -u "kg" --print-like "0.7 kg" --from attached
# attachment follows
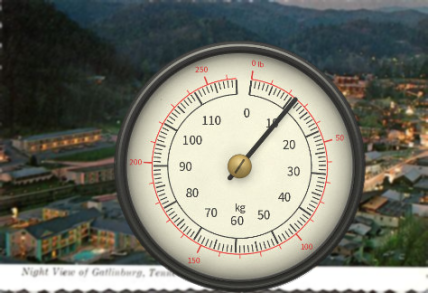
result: 11 kg
